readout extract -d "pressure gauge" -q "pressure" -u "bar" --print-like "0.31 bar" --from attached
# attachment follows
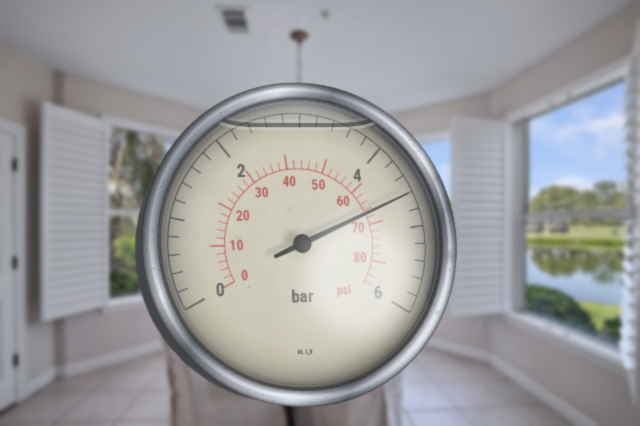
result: 4.6 bar
